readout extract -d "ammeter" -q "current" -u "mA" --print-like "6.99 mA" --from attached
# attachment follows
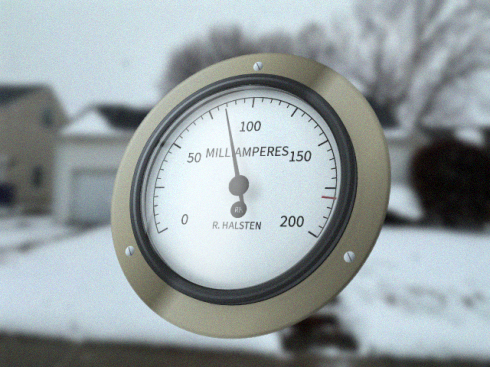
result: 85 mA
